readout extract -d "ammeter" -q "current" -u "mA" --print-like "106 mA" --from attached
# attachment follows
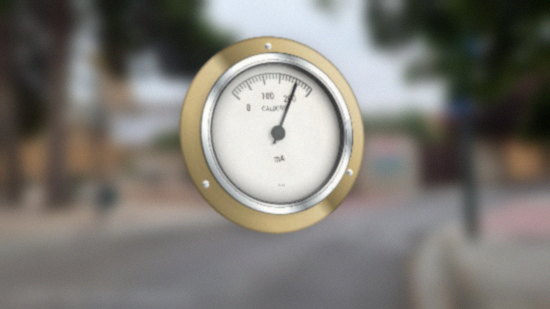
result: 200 mA
